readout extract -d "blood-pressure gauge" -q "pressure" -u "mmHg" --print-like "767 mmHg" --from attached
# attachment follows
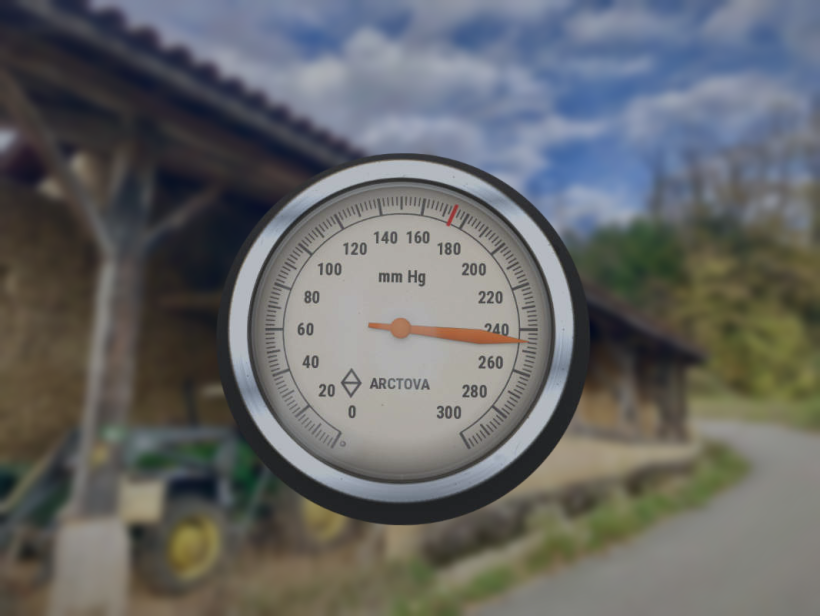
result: 246 mmHg
